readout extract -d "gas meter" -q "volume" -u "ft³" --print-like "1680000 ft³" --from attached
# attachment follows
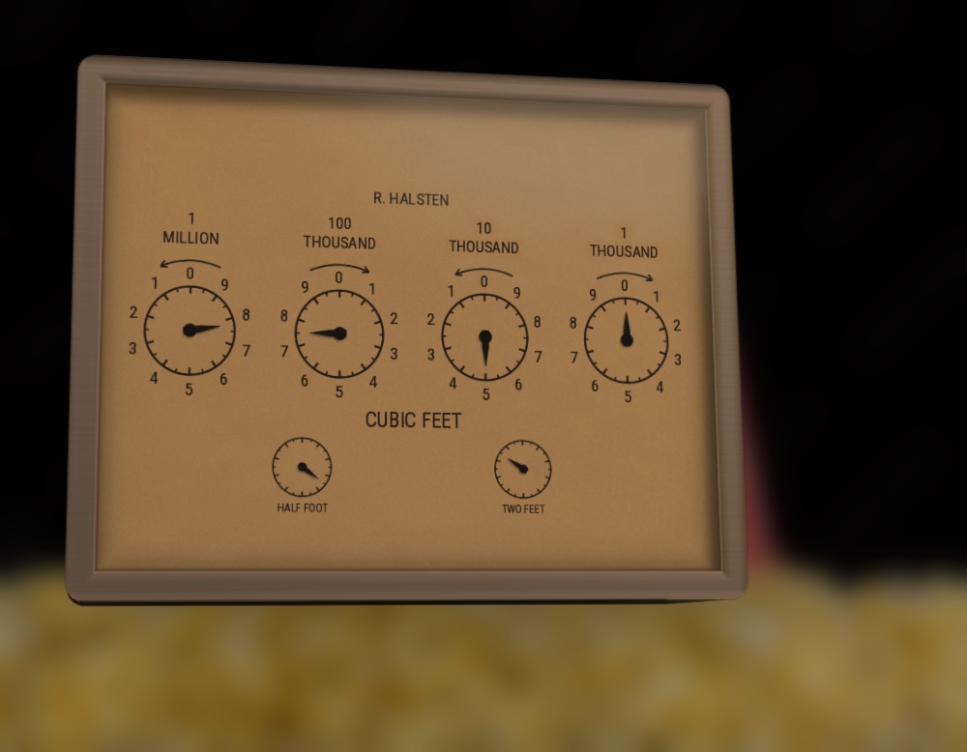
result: 775000 ft³
